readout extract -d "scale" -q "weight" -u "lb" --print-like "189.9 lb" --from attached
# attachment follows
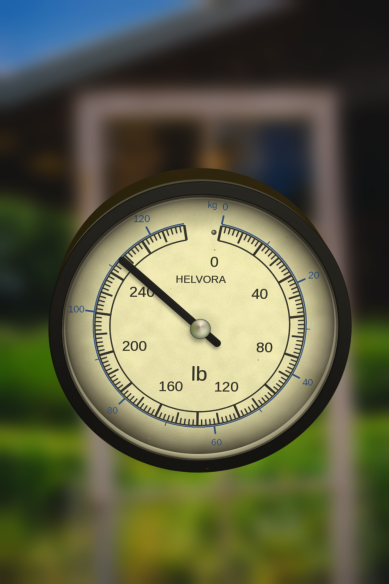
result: 248 lb
